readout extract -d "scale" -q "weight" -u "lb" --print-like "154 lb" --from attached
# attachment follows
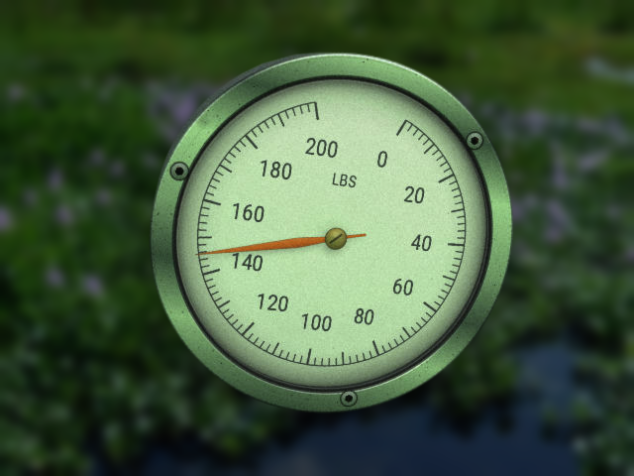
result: 146 lb
